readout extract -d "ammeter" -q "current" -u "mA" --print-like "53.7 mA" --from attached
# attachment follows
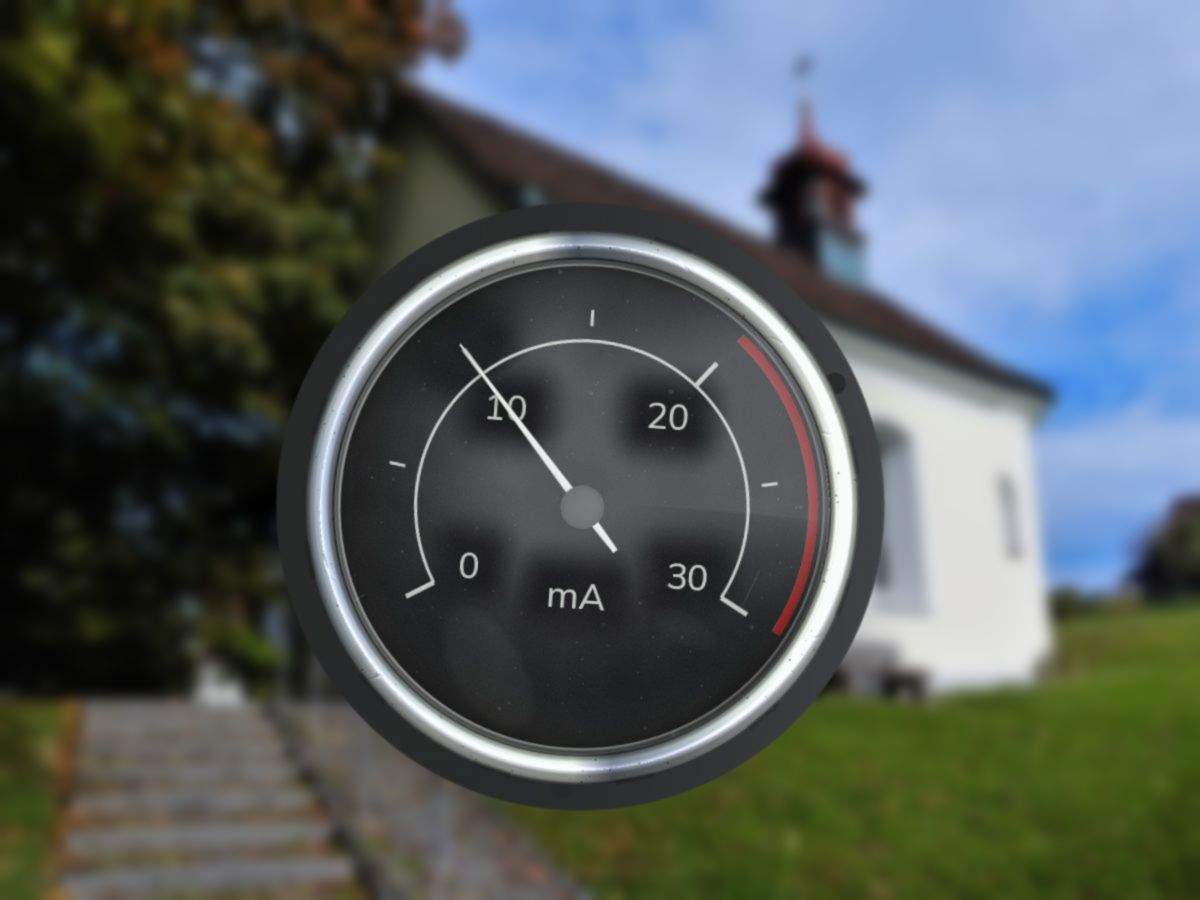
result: 10 mA
